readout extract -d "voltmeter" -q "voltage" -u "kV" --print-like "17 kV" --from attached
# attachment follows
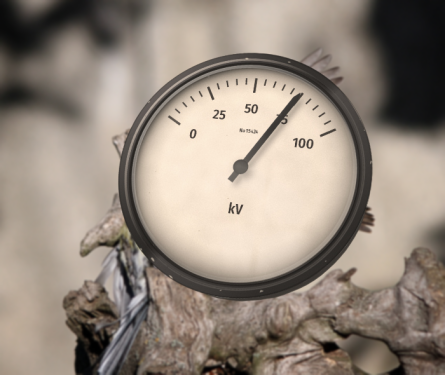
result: 75 kV
